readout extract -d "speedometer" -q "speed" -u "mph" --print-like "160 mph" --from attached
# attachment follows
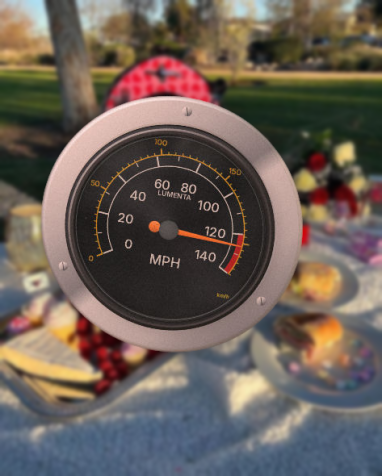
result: 125 mph
